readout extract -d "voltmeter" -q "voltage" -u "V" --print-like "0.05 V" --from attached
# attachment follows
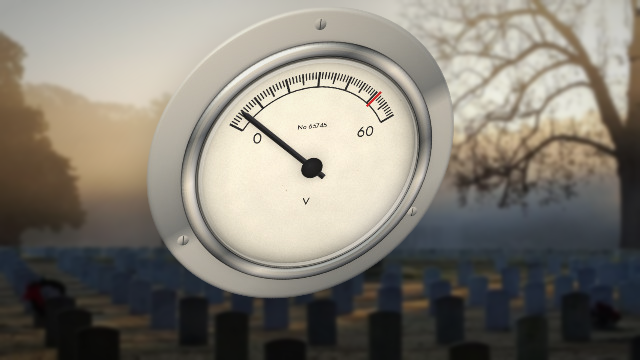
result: 5 V
